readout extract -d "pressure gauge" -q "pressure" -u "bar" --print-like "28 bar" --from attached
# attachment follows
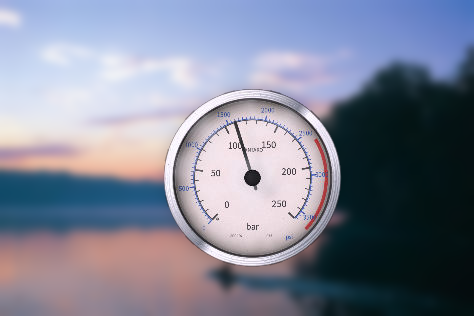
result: 110 bar
